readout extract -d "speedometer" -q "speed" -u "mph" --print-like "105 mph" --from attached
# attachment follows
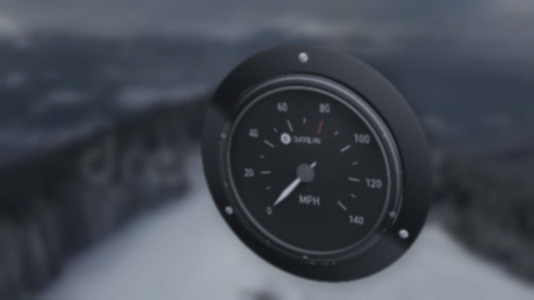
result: 0 mph
